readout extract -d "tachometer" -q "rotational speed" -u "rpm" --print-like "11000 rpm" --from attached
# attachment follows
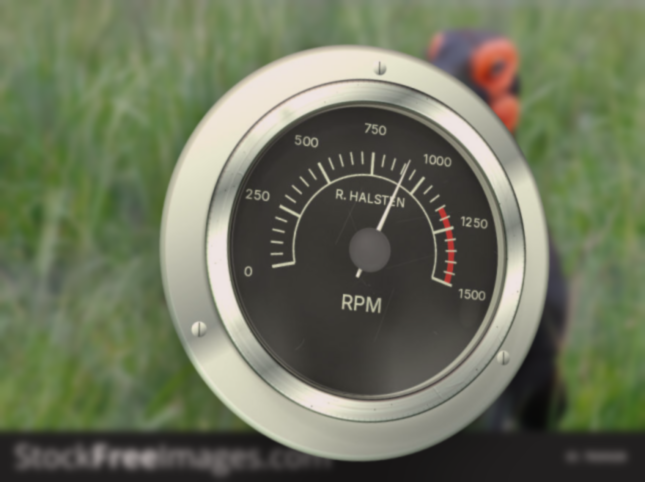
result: 900 rpm
